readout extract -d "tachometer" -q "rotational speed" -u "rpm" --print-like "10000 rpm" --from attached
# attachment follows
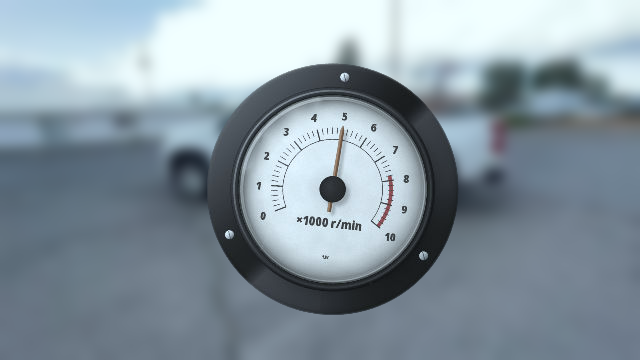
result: 5000 rpm
